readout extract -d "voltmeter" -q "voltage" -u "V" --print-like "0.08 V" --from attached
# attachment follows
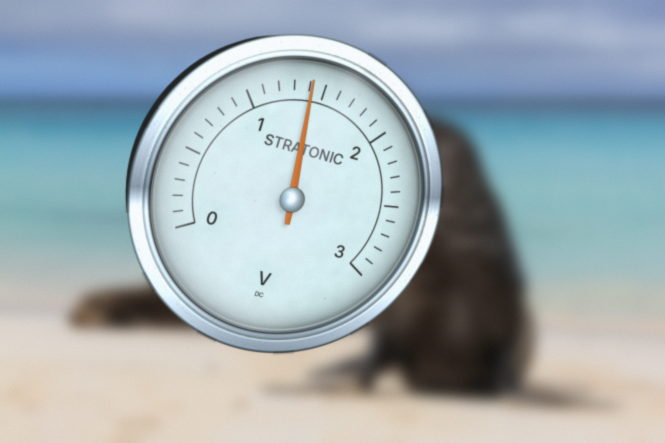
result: 1.4 V
